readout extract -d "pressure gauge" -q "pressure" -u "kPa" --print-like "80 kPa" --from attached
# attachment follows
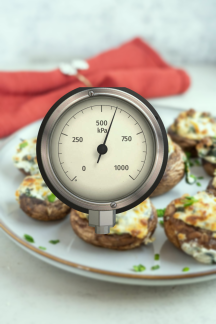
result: 575 kPa
